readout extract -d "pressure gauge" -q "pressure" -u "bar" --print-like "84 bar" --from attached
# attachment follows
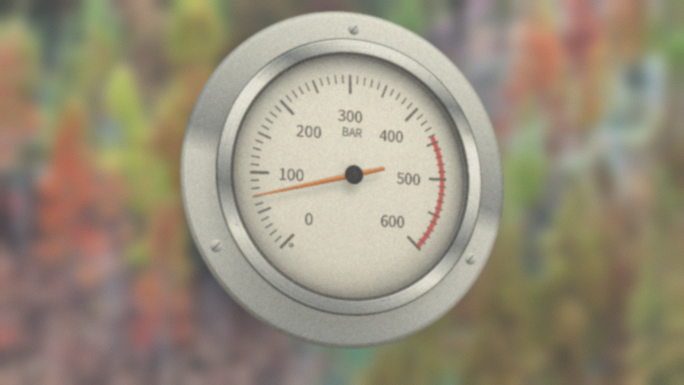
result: 70 bar
